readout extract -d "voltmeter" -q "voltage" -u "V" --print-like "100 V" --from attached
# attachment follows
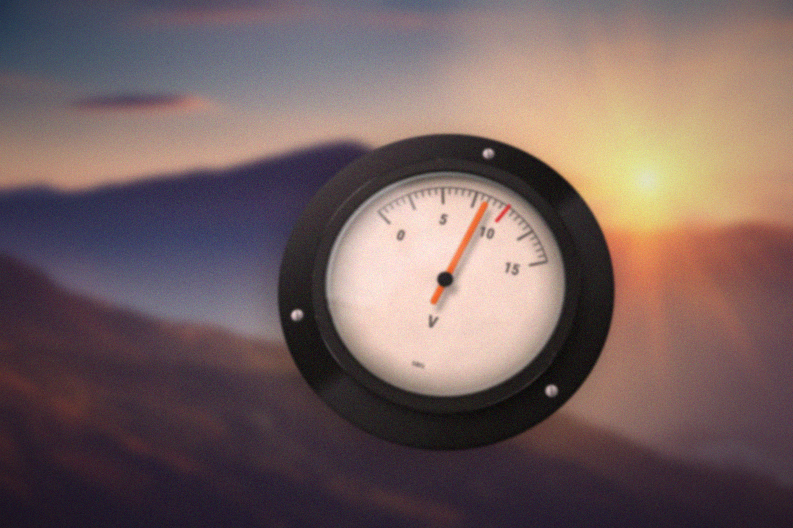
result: 8.5 V
